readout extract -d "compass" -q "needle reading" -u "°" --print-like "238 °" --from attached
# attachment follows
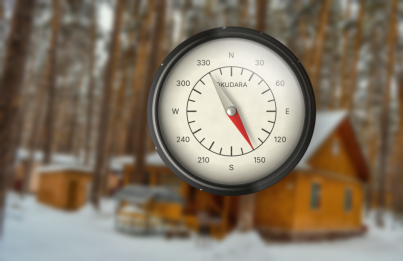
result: 150 °
